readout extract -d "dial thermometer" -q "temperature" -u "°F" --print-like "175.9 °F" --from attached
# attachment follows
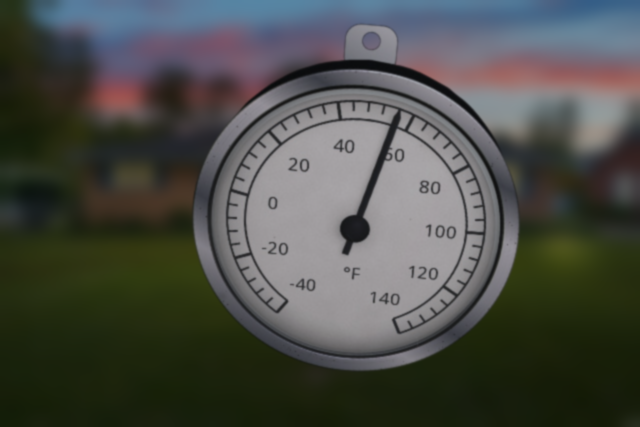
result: 56 °F
